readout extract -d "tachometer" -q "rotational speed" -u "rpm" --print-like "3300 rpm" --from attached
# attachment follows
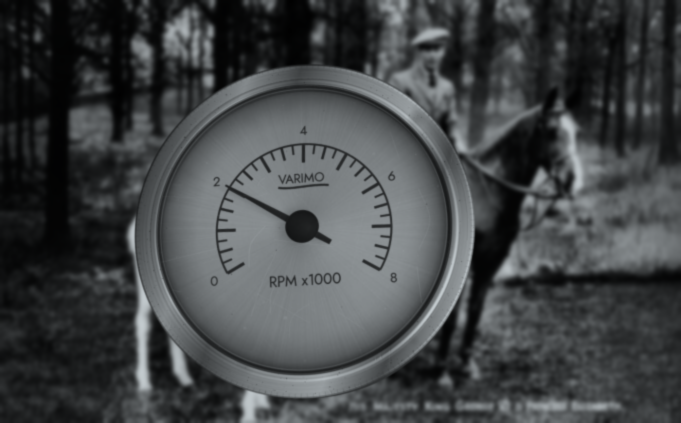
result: 2000 rpm
